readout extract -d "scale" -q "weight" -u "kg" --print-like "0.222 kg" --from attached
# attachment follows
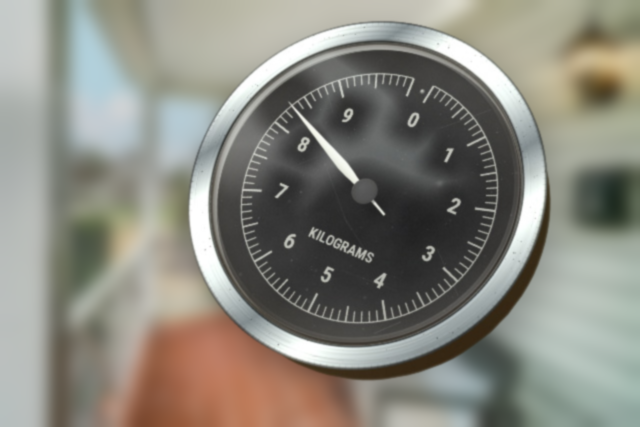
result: 8.3 kg
